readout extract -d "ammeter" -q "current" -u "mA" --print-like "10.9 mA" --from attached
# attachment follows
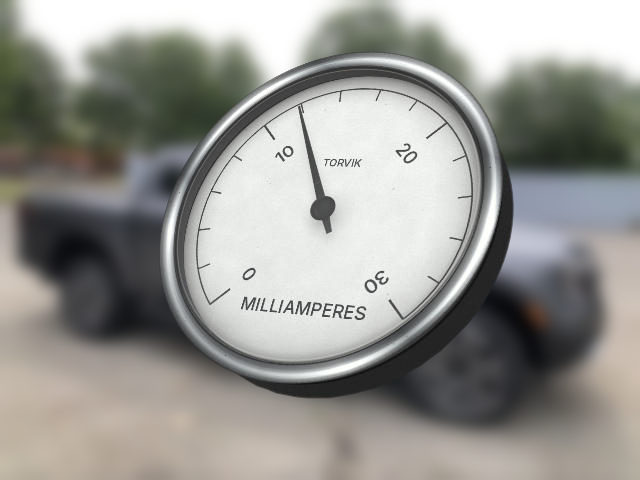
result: 12 mA
